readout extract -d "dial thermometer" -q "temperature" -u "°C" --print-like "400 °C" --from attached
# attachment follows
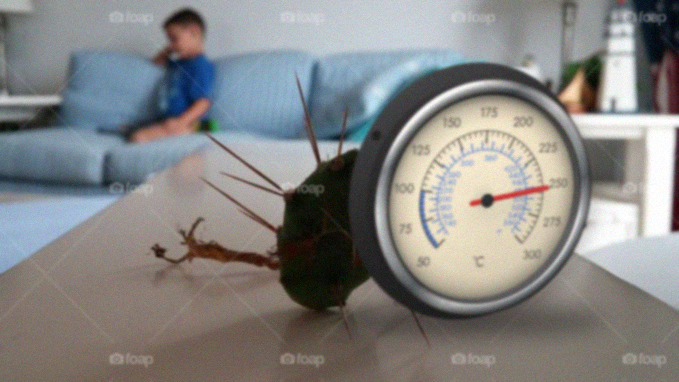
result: 250 °C
